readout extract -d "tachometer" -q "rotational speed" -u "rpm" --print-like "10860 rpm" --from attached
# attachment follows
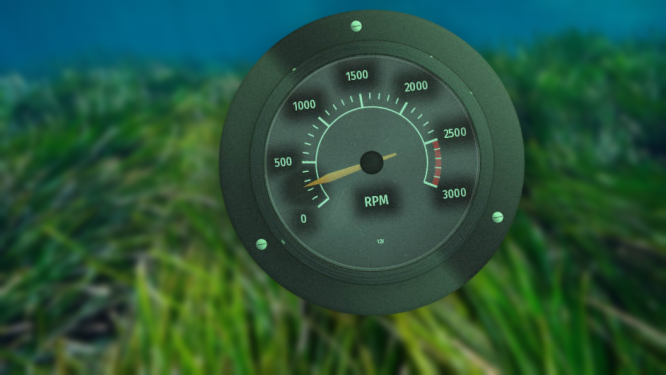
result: 250 rpm
